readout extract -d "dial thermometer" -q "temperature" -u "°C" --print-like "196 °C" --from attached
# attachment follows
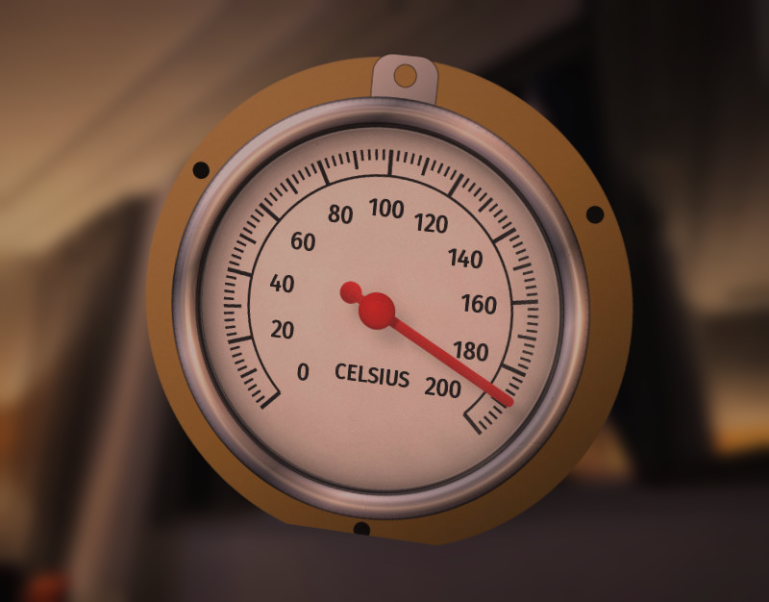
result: 188 °C
